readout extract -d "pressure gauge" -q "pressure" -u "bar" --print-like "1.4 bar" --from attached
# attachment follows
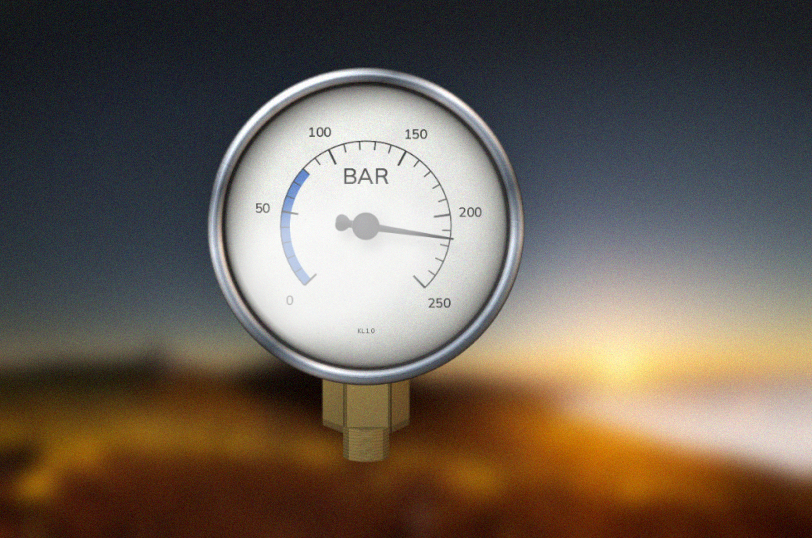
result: 215 bar
